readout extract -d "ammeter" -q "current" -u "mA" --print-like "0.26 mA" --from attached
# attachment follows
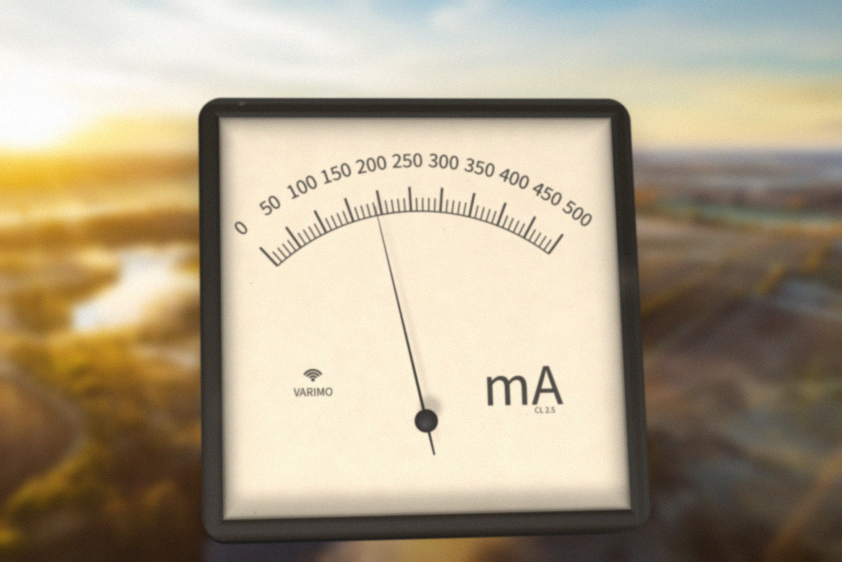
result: 190 mA
